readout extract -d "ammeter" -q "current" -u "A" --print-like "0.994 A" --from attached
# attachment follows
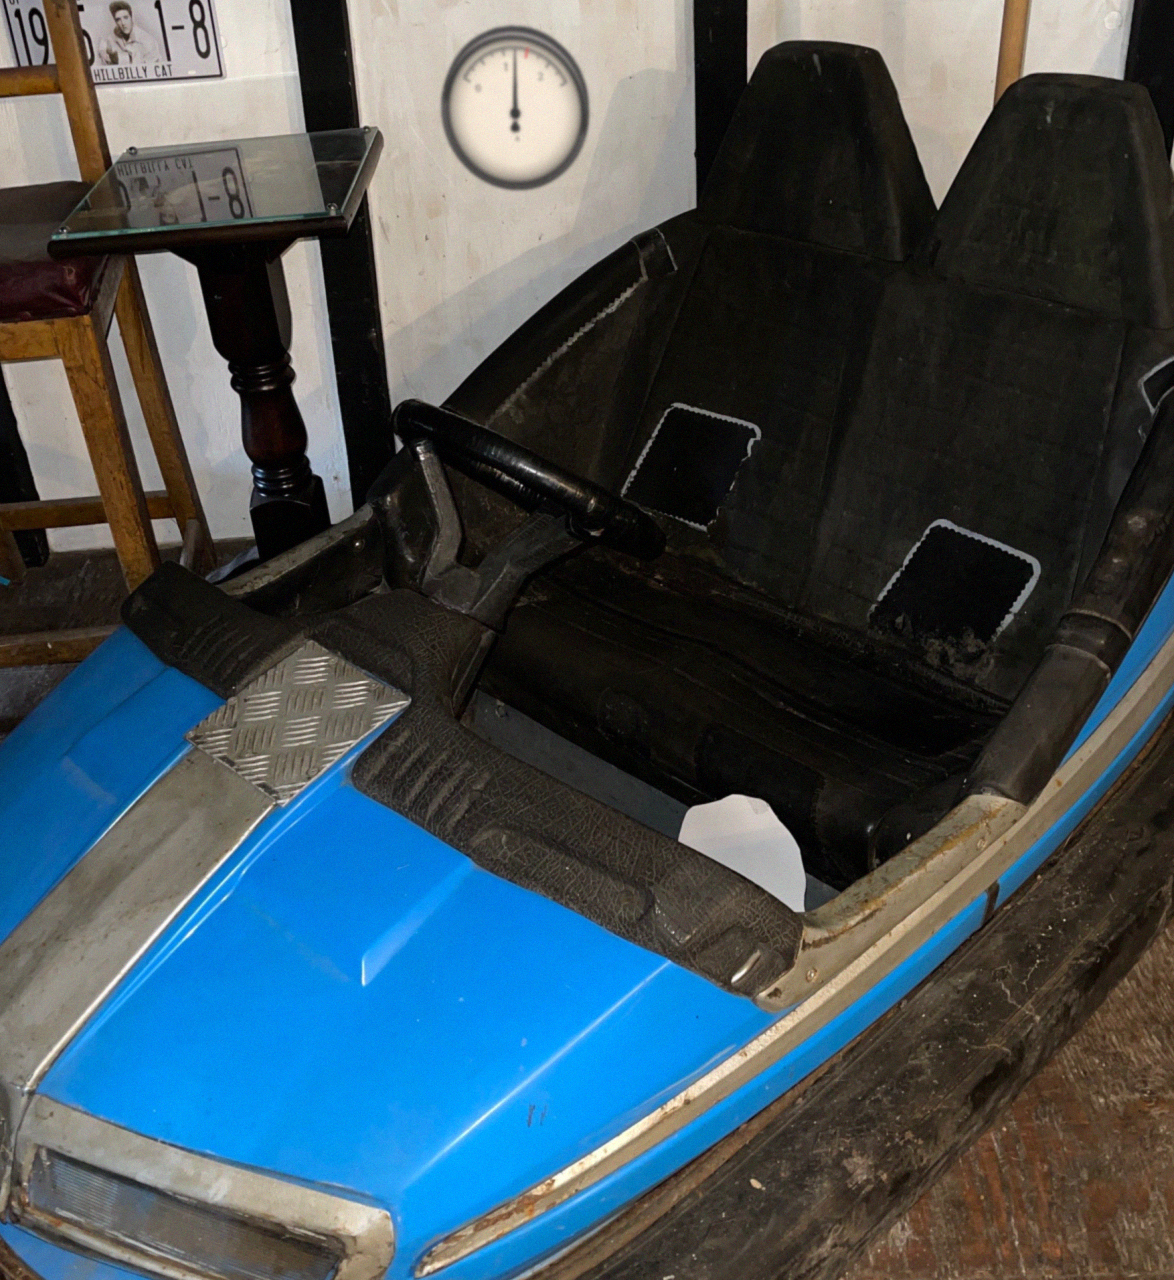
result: 1.25 A
